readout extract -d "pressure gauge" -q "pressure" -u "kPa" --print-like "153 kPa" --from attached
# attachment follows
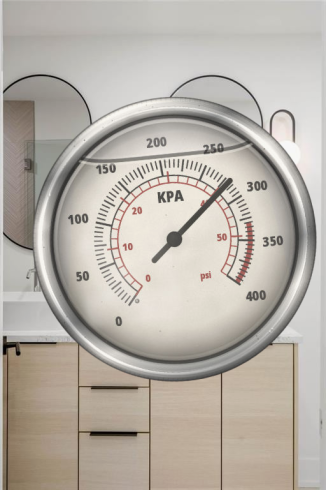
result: 280 kPa
